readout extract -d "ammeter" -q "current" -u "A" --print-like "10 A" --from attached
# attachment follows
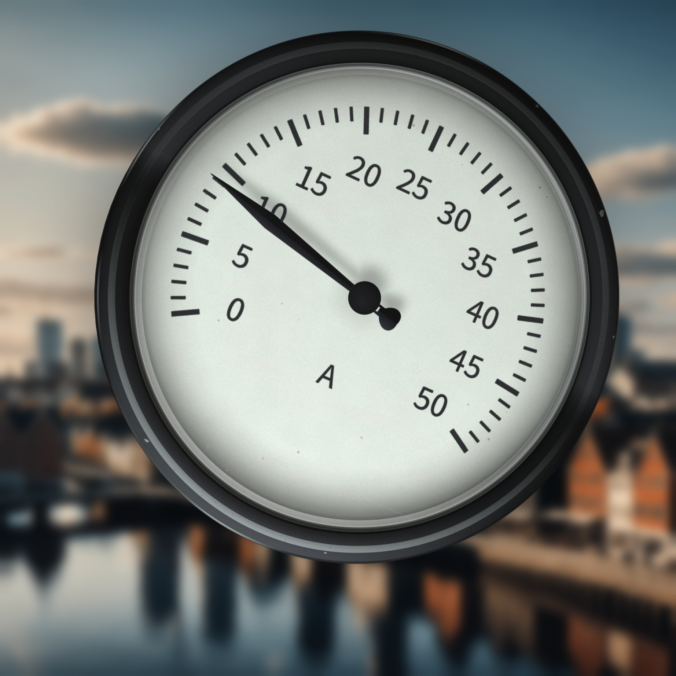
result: 9 A
